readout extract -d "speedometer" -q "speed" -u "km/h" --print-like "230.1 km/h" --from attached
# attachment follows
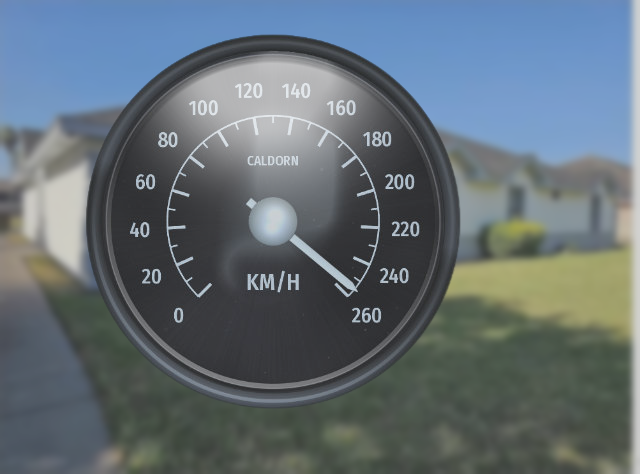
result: 255 km/h
